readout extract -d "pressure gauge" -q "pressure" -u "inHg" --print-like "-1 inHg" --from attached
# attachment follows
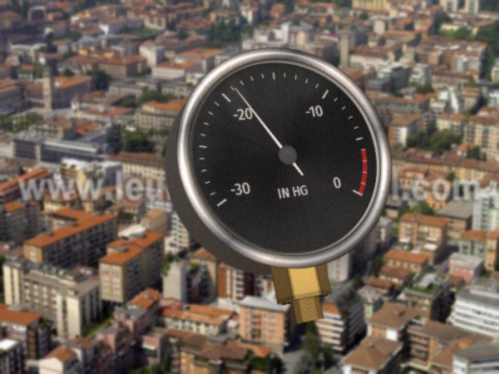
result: -19 inHg
